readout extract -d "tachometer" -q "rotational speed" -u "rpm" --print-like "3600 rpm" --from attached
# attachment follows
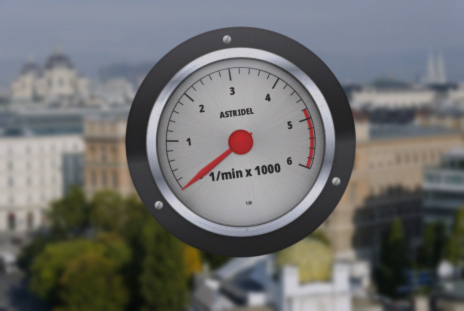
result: 0 rpm
